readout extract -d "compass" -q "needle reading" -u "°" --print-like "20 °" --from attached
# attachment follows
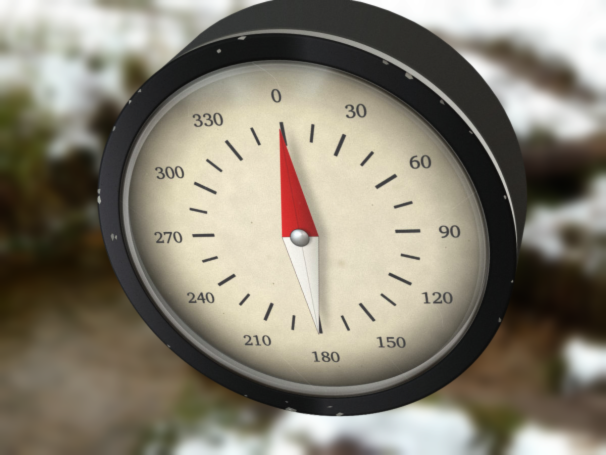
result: 0 °
